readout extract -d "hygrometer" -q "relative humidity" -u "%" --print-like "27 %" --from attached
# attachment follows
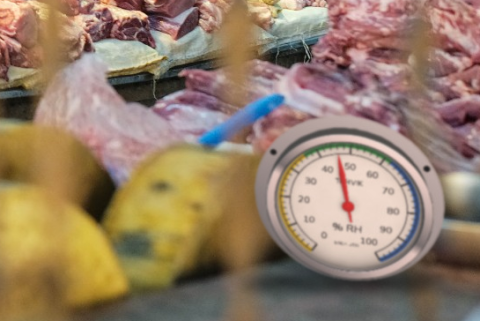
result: 46 %
